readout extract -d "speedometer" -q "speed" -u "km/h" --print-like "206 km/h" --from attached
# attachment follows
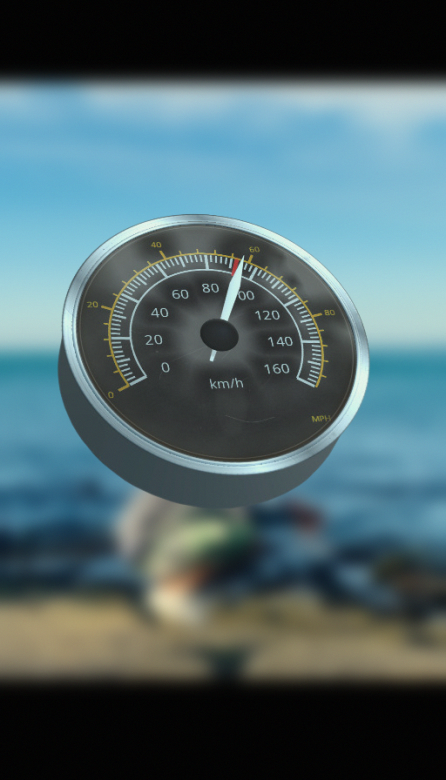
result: 94 km/h
